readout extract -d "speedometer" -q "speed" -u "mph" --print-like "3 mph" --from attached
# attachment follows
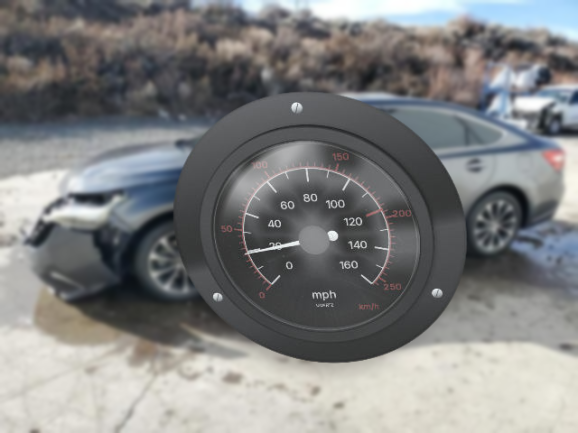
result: 20 mph
